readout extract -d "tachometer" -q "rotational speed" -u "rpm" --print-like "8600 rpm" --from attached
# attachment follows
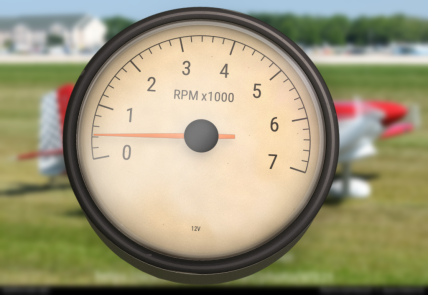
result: 400 rpm
